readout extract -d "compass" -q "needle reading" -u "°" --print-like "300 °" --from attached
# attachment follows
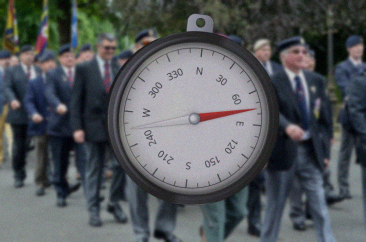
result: 75 °
